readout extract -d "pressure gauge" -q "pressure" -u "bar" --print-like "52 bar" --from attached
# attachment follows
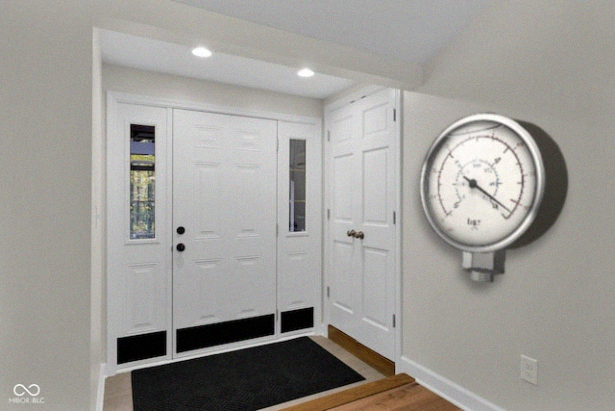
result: 5.75 bar
